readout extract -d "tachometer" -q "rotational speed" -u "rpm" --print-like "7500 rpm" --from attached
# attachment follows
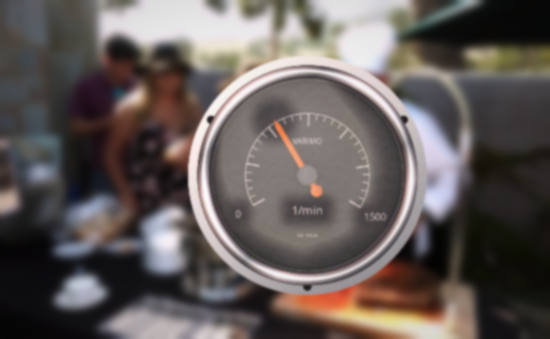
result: 550 rpm
